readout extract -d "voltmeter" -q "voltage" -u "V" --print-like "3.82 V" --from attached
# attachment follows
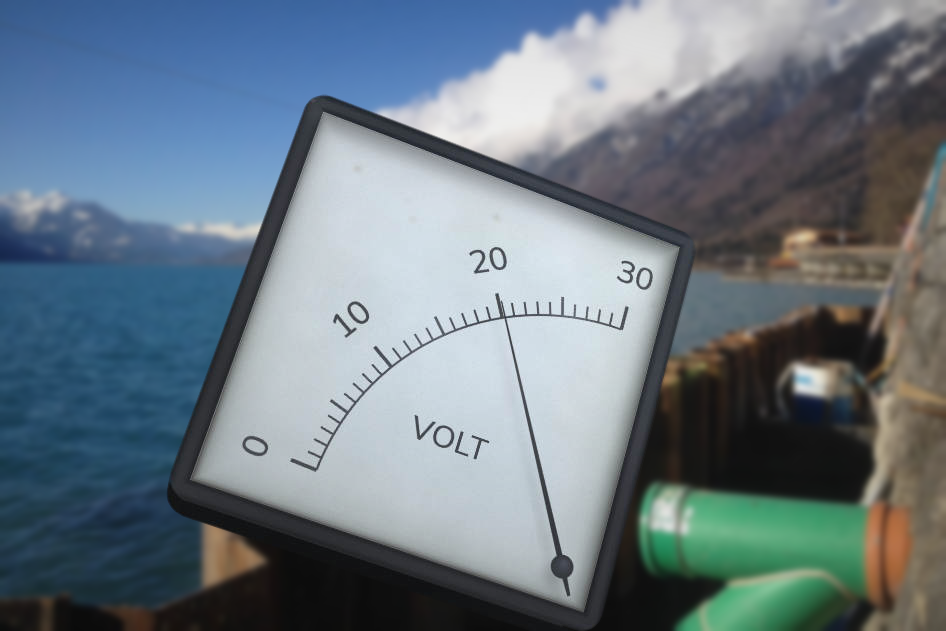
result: 20 V
